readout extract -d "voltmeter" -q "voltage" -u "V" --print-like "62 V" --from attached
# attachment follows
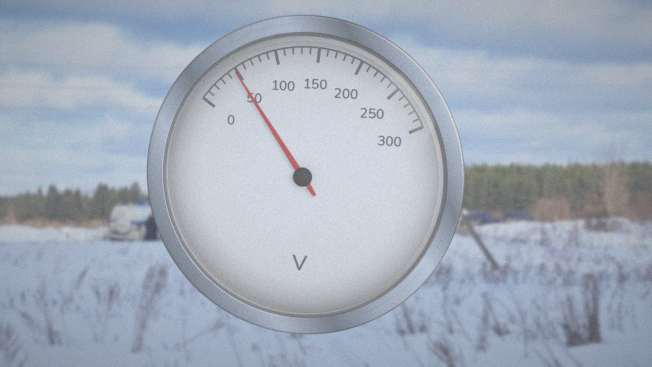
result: 50 V
